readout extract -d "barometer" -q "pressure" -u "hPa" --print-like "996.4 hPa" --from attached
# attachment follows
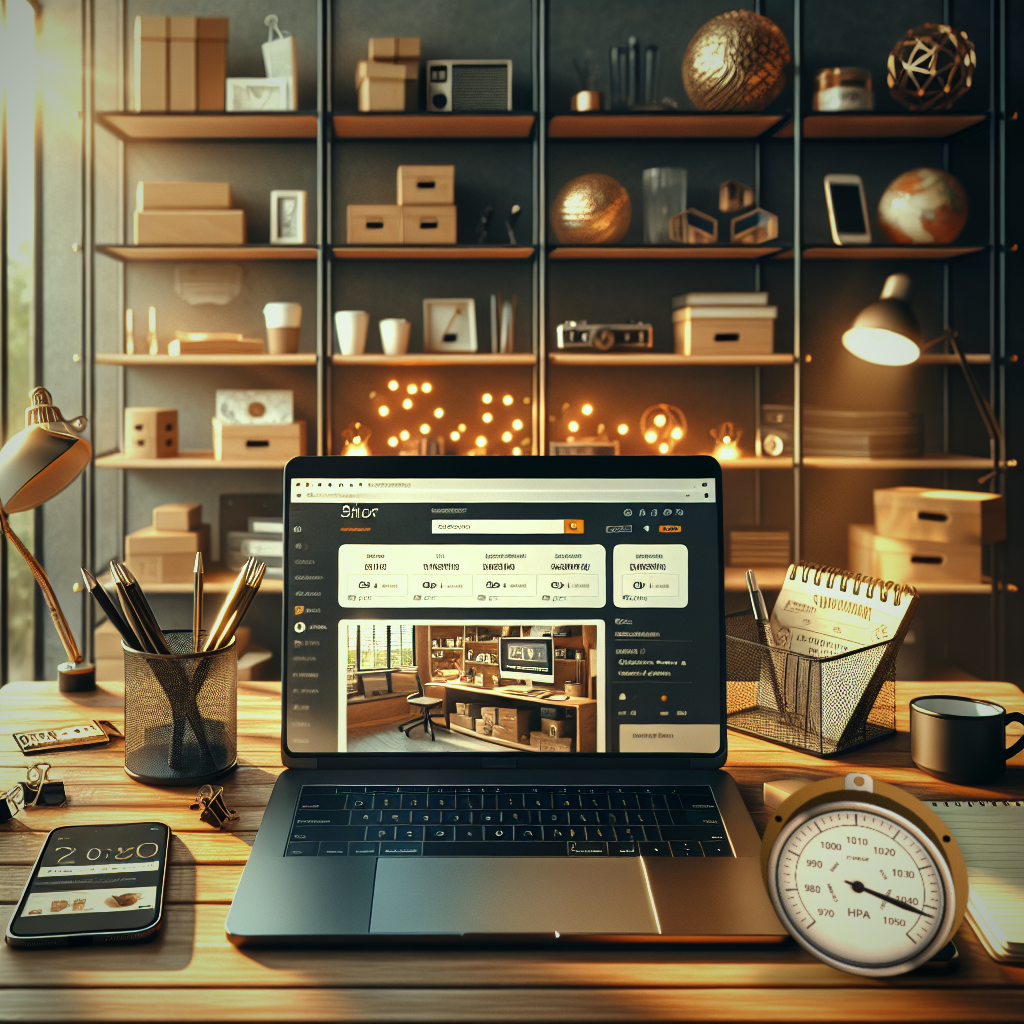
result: 1042 hPa
